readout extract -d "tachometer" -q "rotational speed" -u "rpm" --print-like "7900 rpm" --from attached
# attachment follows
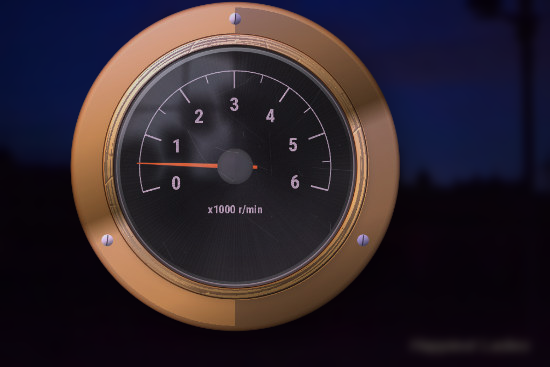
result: 500 rpm
